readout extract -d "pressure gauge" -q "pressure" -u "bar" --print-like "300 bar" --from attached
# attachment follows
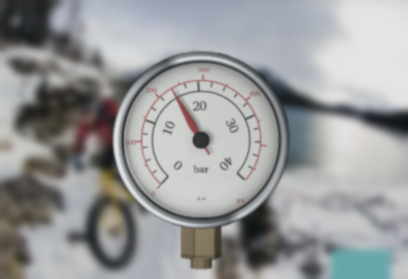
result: 16 bar
